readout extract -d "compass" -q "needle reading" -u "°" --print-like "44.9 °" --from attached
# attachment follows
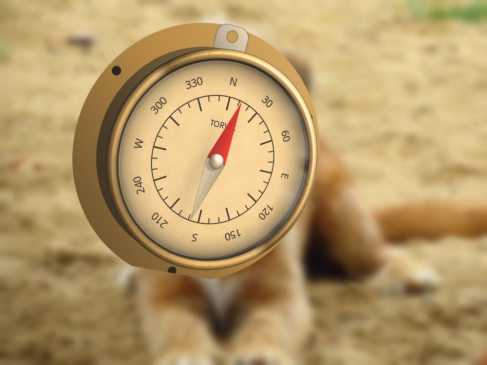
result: 10 °
